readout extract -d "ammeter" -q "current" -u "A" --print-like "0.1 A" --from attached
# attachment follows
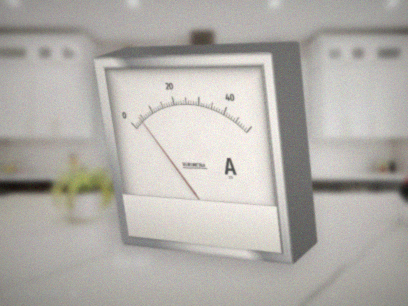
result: 5 A
